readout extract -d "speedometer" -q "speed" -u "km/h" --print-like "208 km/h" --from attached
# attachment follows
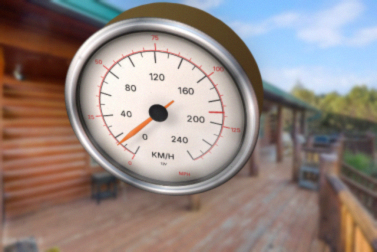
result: 15 km/h
